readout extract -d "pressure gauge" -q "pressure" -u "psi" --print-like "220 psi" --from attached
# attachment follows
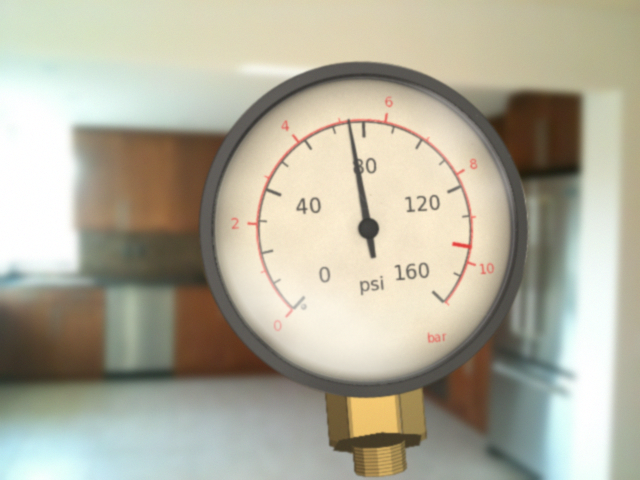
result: 75 psi
